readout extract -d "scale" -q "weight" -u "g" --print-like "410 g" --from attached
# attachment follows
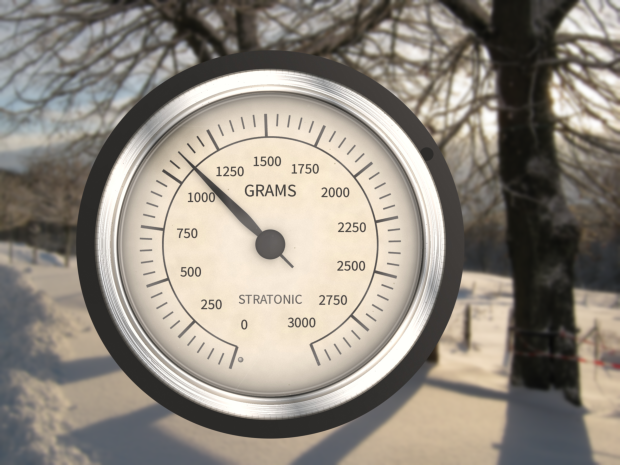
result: 1100 g
